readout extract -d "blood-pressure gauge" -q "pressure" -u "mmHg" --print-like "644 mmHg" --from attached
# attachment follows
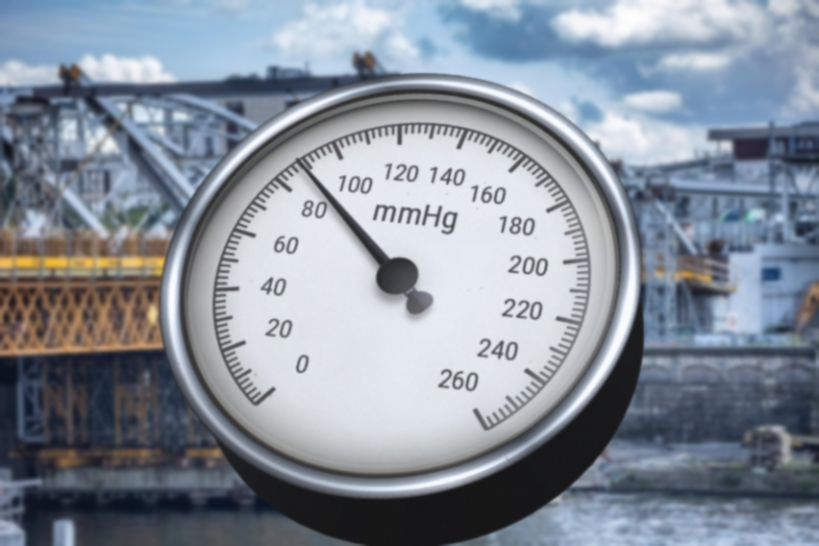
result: 88 mmHg
